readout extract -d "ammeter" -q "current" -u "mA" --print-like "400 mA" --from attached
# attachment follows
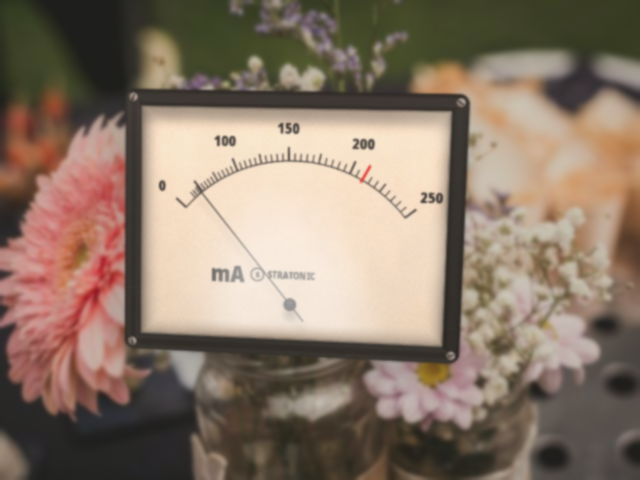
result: 50 mA
